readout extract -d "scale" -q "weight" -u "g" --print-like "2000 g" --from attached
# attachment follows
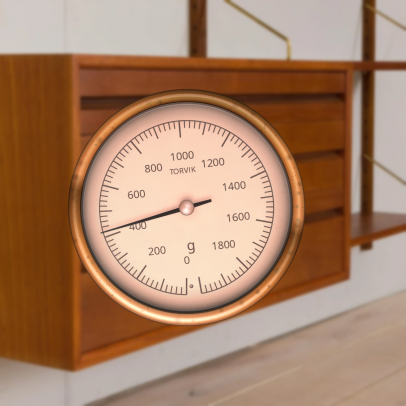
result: 420 g
